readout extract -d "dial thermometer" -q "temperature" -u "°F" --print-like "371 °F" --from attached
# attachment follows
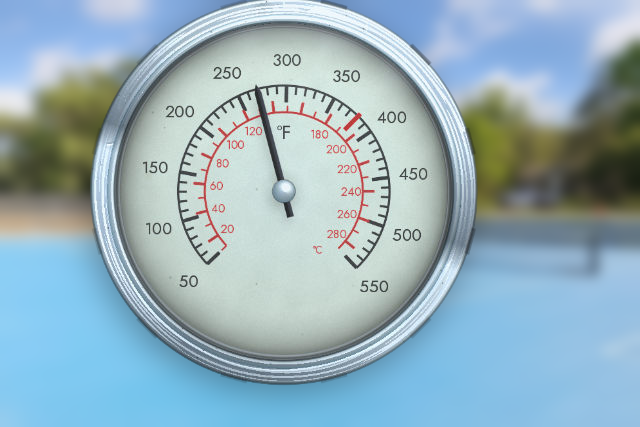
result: 270 °F
